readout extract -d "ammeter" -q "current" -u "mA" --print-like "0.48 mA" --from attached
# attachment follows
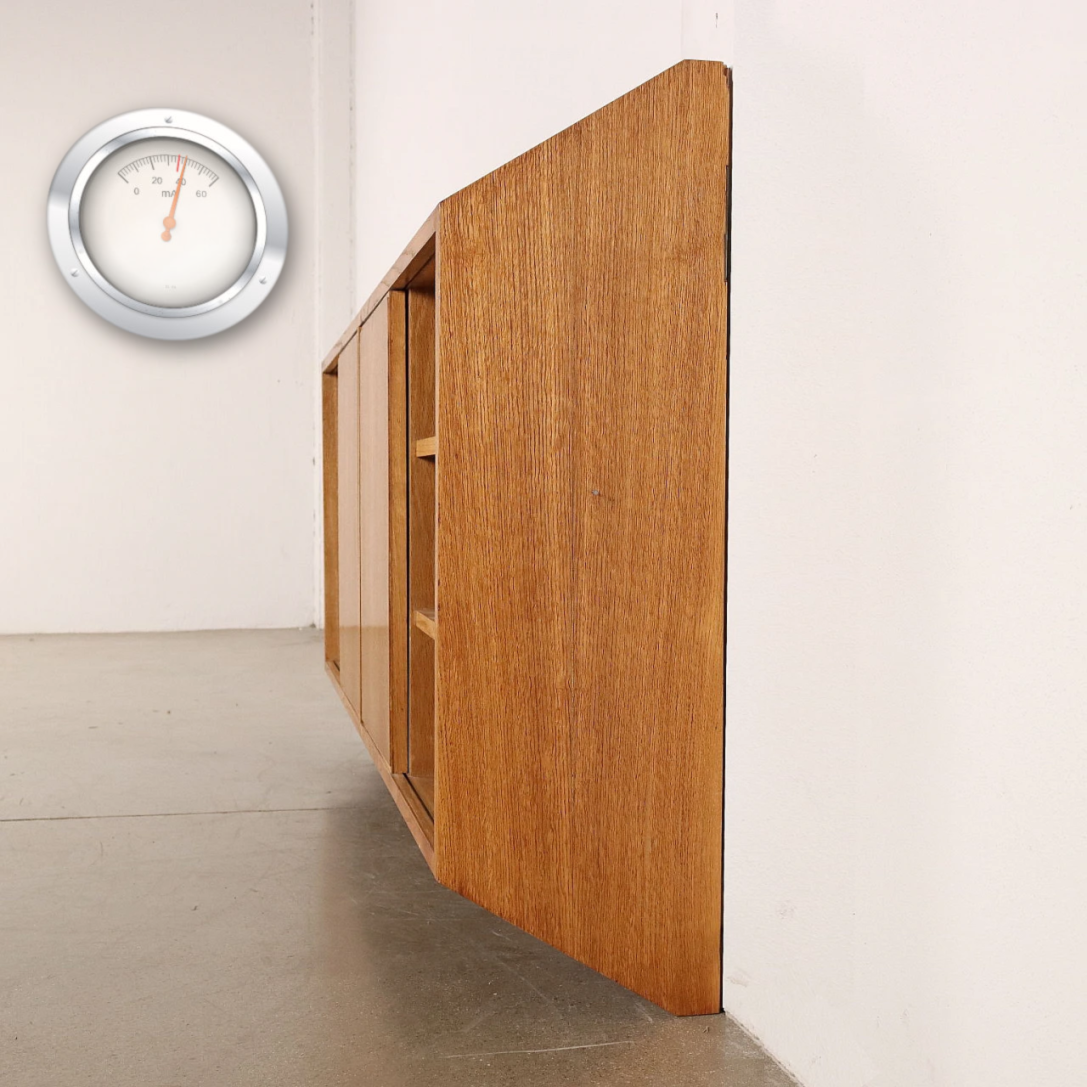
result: 40 mA
